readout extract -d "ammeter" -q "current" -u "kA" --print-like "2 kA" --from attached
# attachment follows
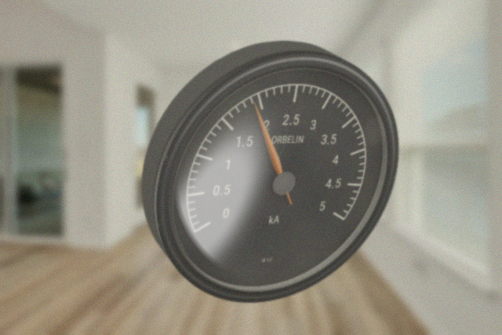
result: 1.9 kA
